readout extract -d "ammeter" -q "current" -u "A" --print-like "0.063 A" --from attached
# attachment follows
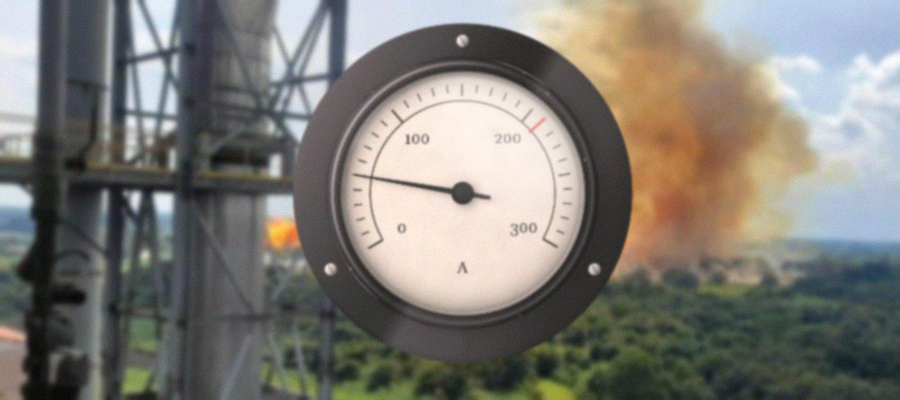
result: 50 A
